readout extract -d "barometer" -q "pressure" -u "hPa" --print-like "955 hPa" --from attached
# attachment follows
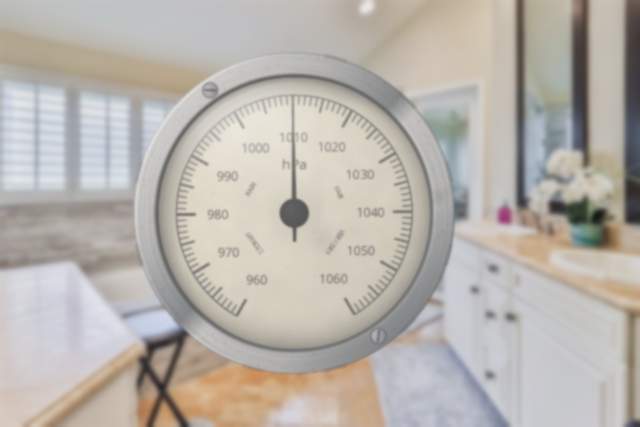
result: 1010 hPa
